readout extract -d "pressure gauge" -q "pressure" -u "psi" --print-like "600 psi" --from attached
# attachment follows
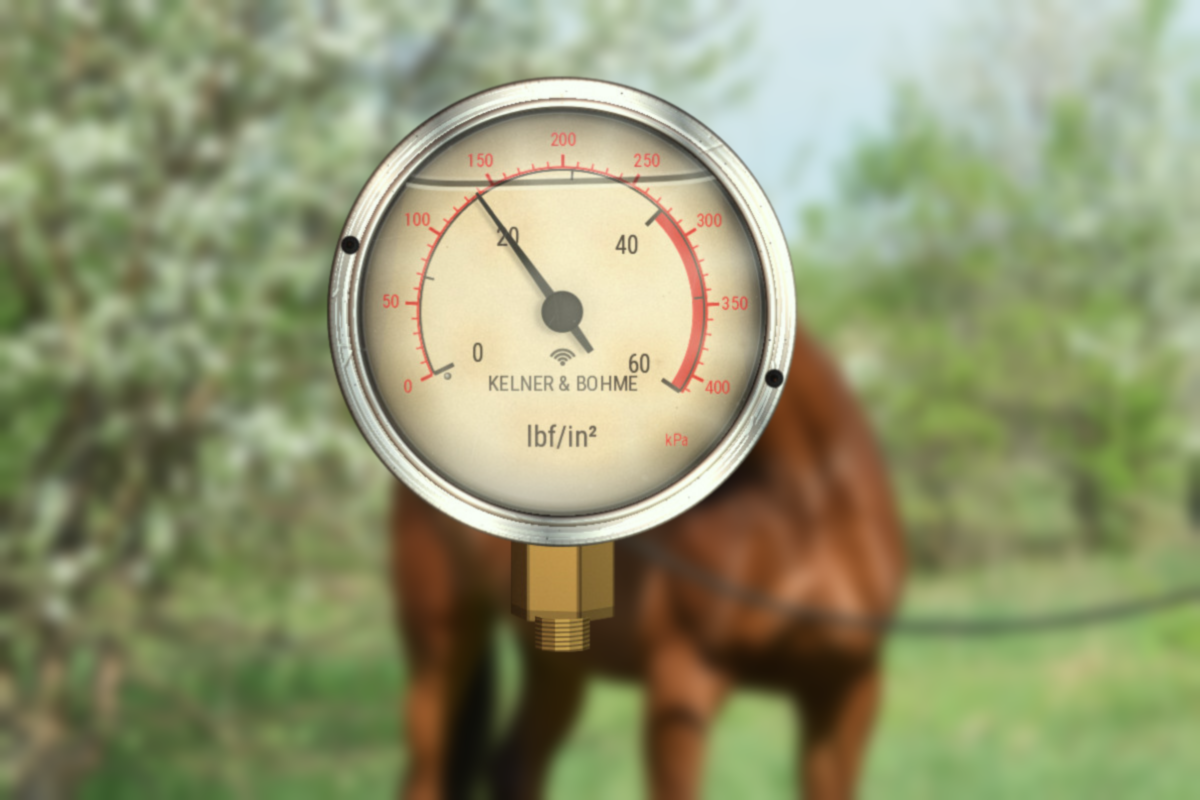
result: 20 psi
